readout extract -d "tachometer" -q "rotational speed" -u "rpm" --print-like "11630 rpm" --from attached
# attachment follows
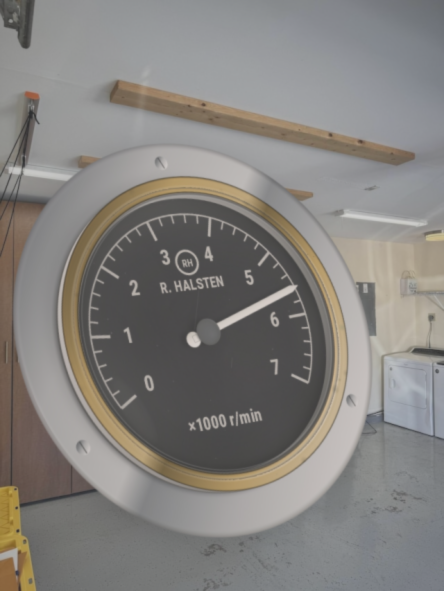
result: 5600 rpm
